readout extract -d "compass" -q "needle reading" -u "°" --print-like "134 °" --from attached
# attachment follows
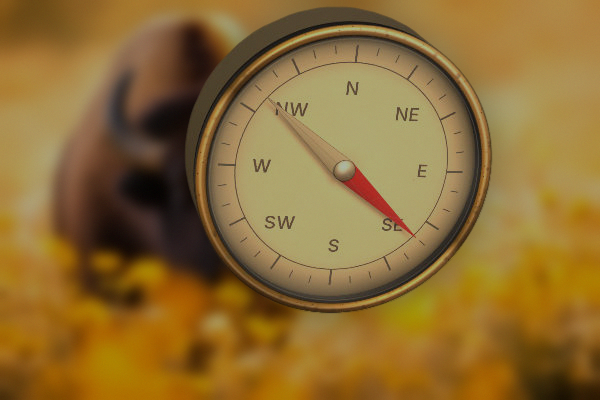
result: 130 °
